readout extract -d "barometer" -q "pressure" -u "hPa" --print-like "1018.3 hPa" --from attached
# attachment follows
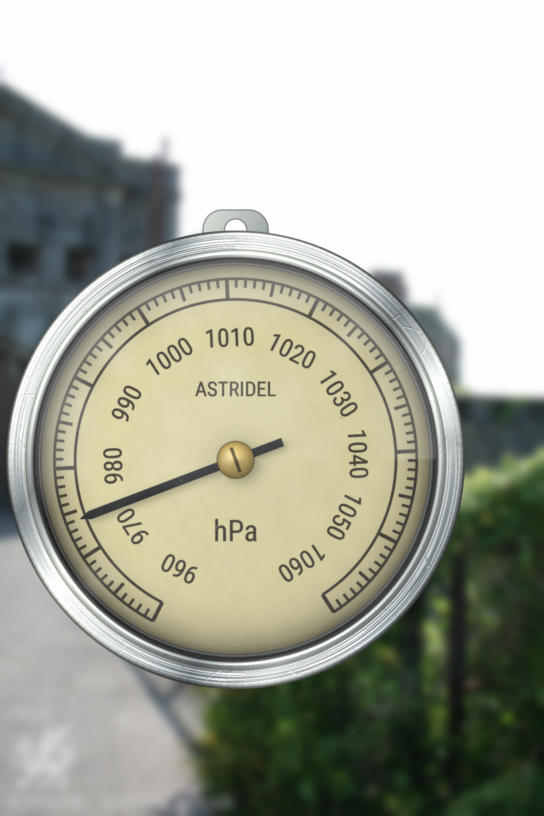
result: 974 hPa
